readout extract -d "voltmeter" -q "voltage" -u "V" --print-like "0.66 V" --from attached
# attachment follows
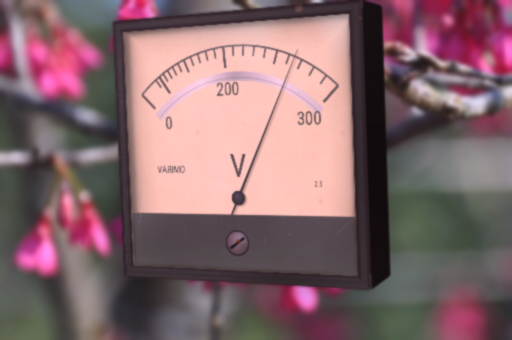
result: 265 V
